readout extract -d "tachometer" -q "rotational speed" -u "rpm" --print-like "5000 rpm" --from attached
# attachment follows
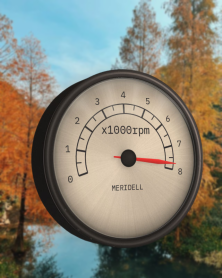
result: 7750 rpm
